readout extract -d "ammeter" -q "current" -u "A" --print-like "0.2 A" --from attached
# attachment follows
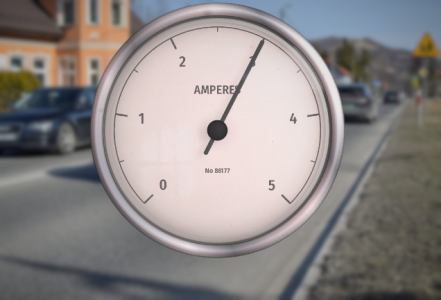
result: 3 A
